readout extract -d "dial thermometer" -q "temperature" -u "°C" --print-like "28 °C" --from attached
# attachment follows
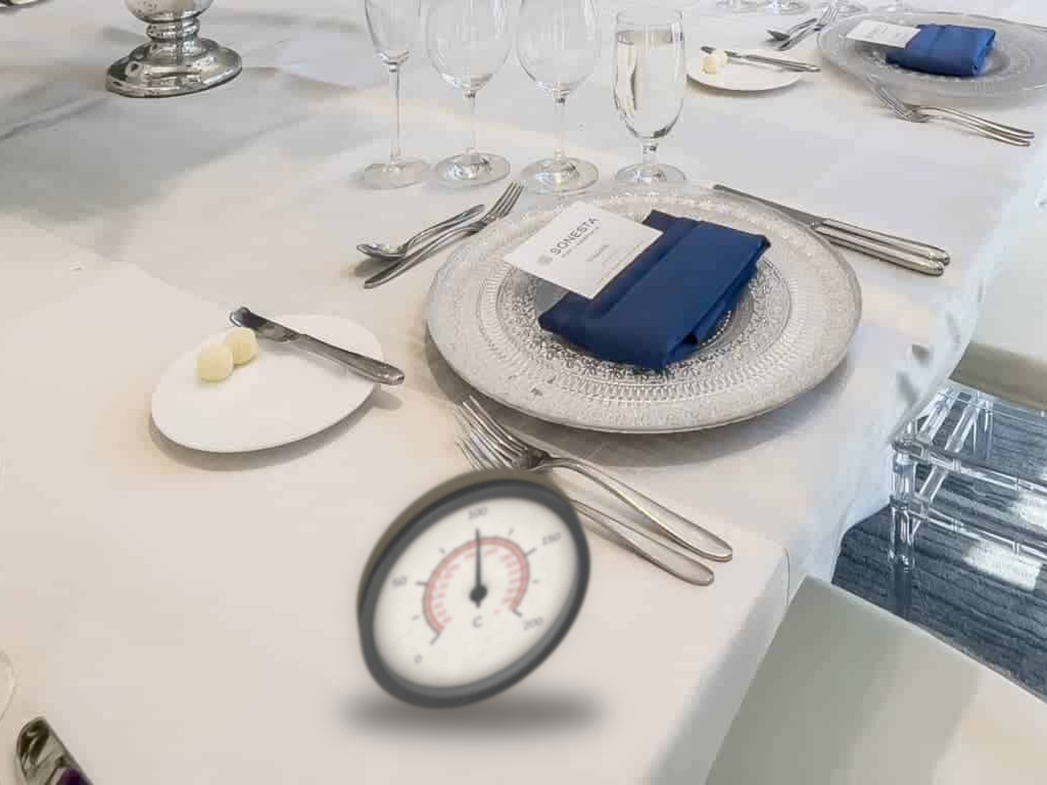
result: 100 °C
